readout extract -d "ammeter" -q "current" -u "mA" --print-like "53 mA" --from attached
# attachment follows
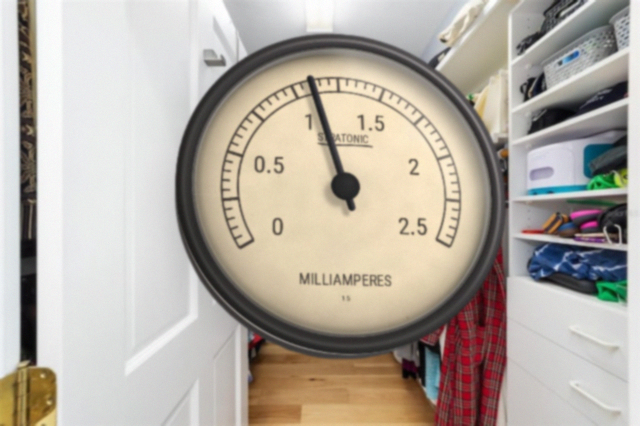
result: 1.1 mA
